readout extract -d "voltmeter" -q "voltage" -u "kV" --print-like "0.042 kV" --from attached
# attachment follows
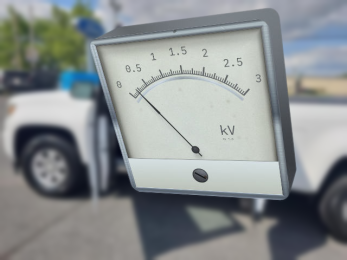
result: 0.25 kV
